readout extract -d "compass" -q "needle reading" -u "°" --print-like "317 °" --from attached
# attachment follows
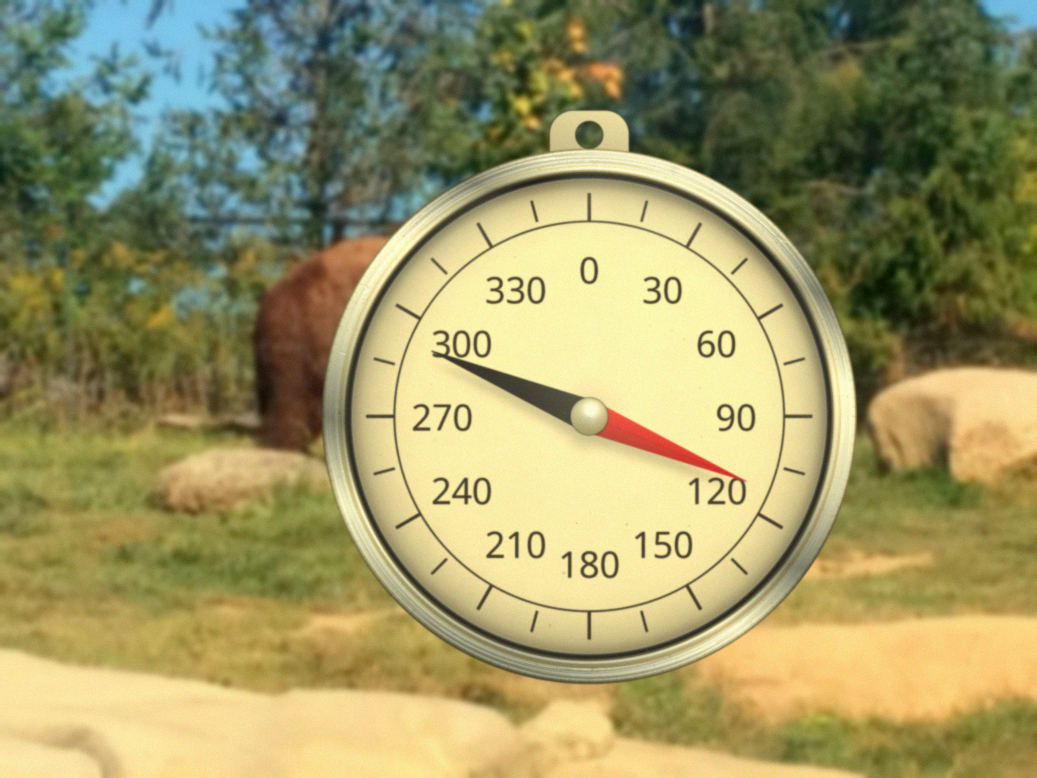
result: 112.5 °
